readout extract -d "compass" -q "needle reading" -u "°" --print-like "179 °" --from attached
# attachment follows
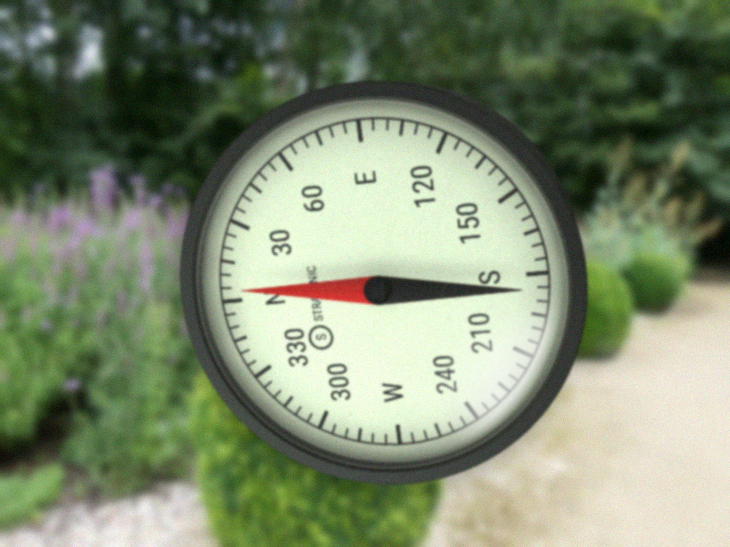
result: 5 °
